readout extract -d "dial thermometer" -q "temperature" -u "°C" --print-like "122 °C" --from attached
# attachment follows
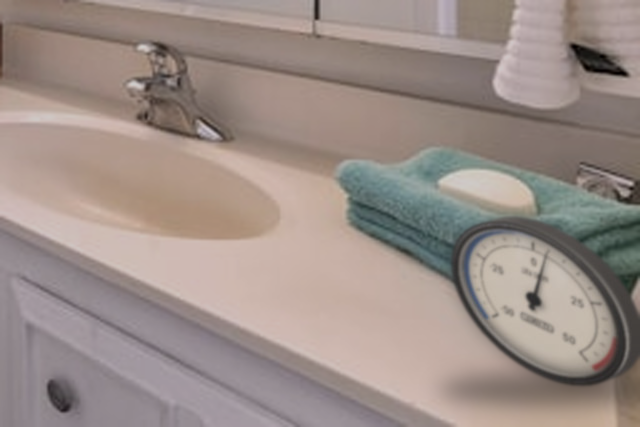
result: 5 °C
